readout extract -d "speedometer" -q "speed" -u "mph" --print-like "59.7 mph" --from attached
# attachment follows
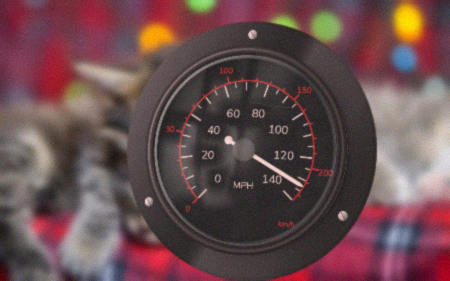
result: 132.5 mph
